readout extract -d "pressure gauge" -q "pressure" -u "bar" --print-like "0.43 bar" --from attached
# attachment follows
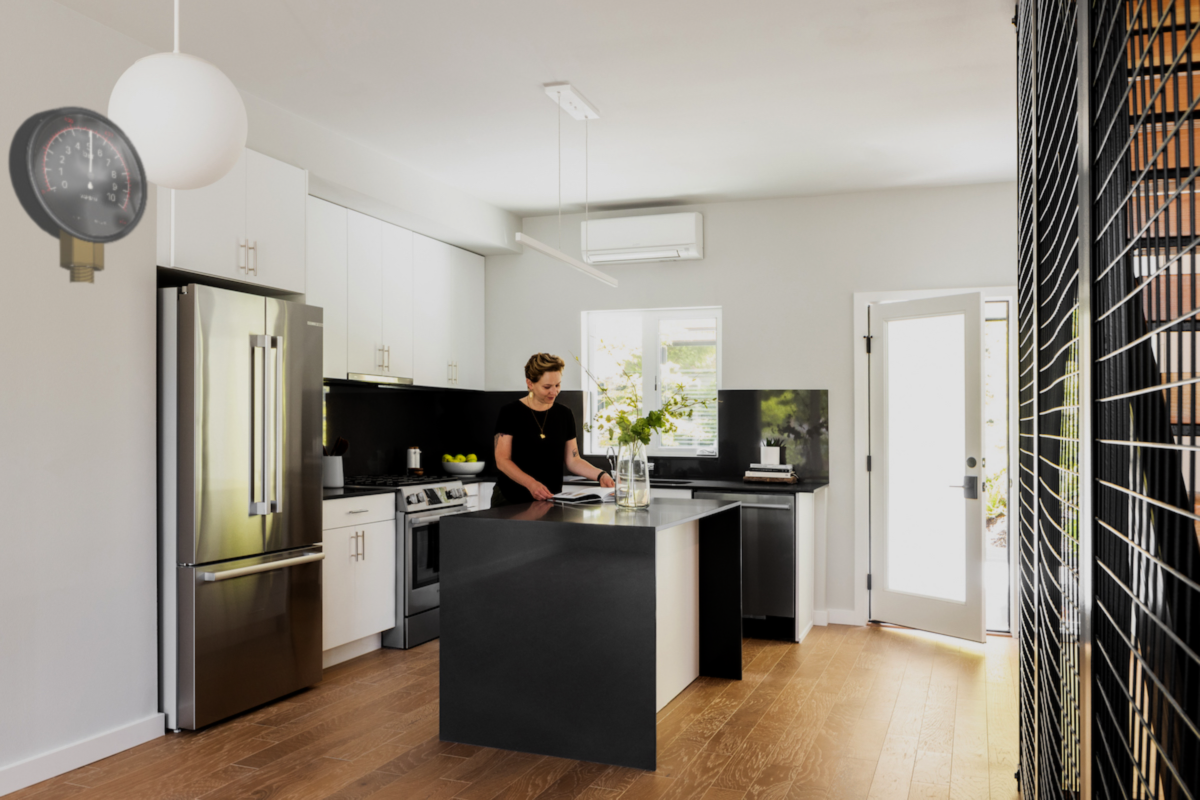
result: 5 bar
